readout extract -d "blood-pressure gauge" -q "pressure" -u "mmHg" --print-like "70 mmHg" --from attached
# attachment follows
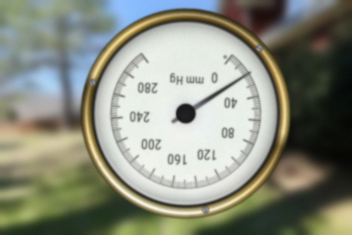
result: 20 mmHg
